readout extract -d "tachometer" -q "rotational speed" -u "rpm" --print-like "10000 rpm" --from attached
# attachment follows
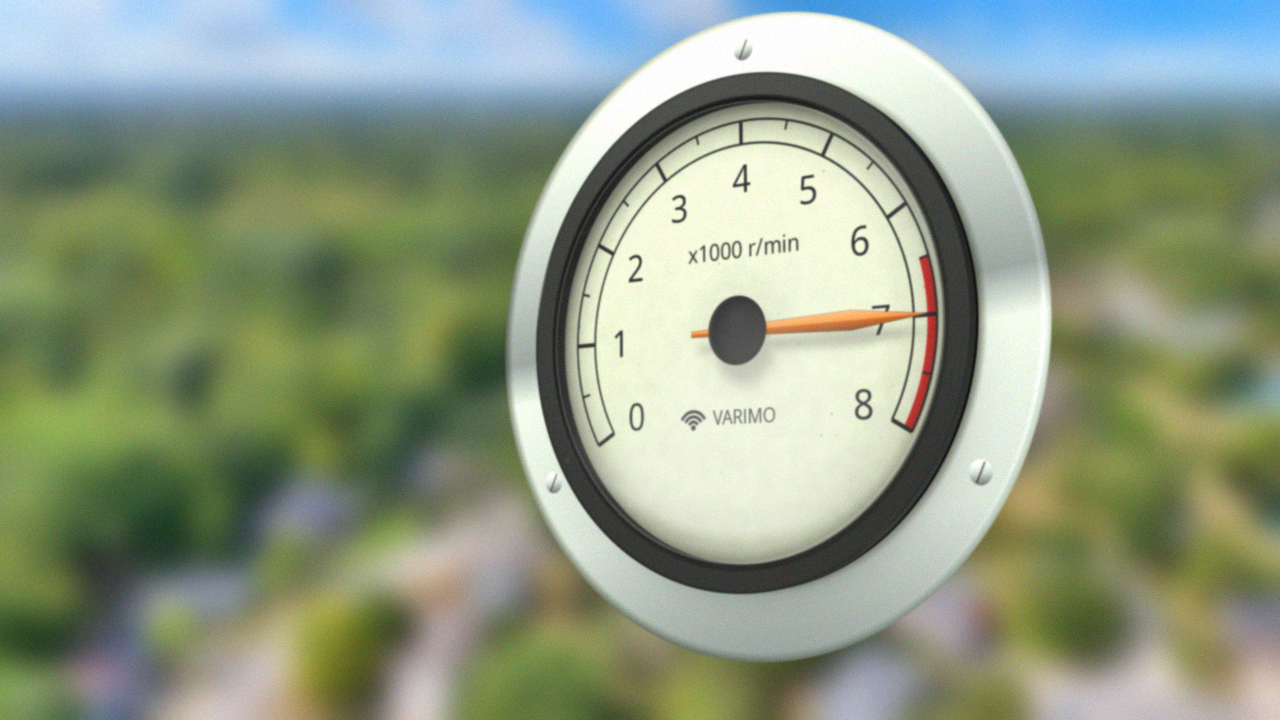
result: 7000 rpm
